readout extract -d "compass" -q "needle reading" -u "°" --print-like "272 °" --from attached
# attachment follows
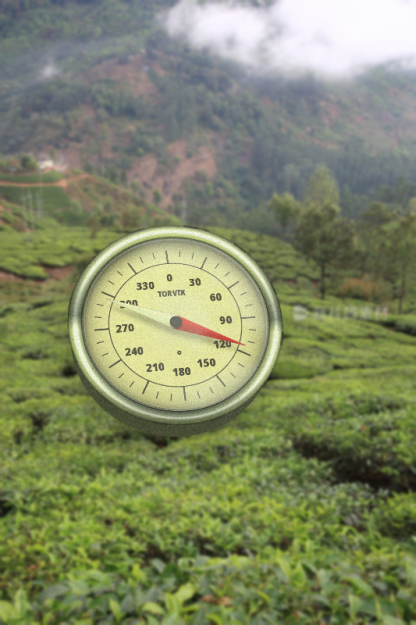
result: 115 °
